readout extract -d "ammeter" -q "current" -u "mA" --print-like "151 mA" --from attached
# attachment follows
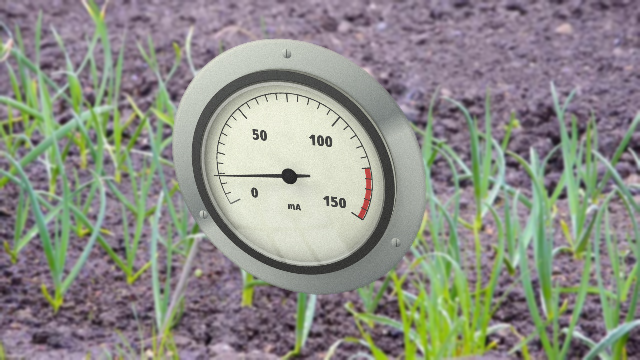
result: 15 mA
